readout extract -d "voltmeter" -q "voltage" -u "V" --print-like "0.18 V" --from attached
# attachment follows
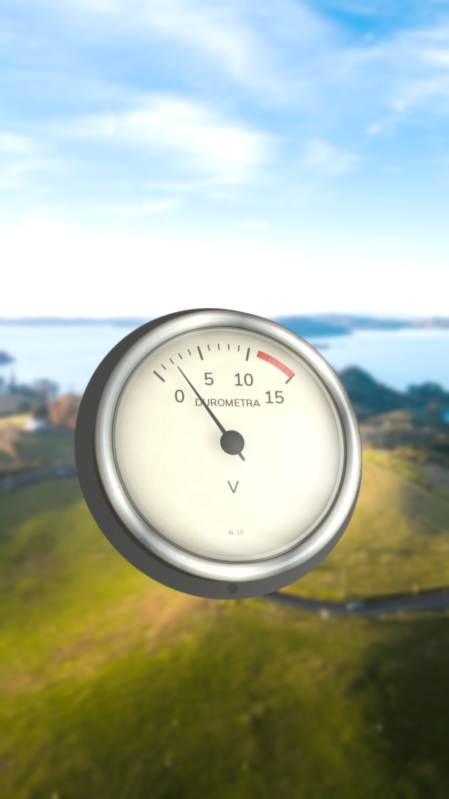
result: 2 V
